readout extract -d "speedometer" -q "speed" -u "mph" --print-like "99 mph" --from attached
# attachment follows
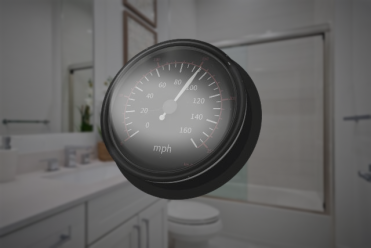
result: 95 mph
